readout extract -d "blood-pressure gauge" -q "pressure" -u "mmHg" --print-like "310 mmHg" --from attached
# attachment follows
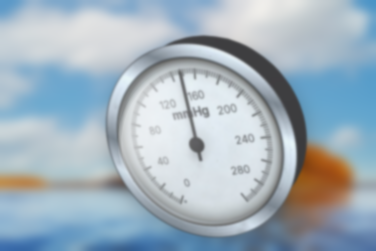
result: 150 mmHg
